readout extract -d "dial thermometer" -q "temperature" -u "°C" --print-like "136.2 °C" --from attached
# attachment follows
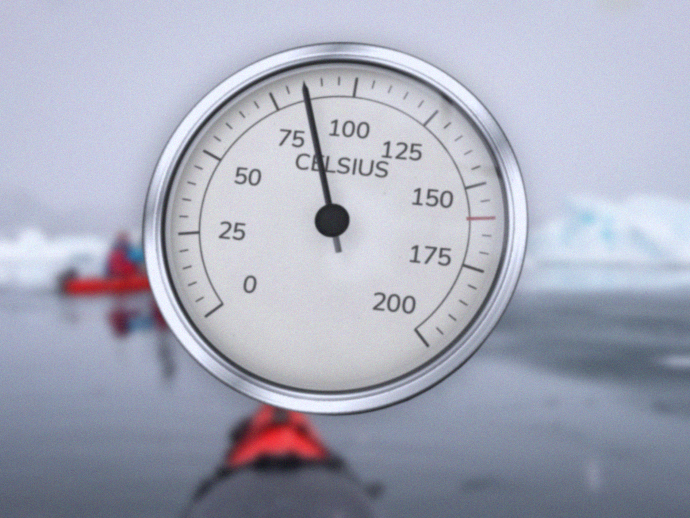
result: 85 °C
